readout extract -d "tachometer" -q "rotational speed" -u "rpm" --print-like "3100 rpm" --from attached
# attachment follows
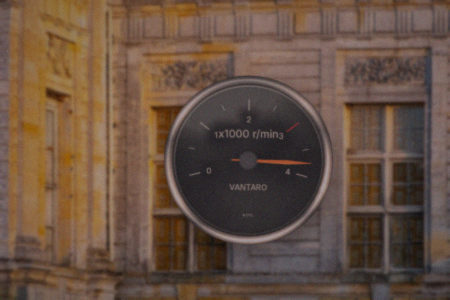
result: 3750 rpm
